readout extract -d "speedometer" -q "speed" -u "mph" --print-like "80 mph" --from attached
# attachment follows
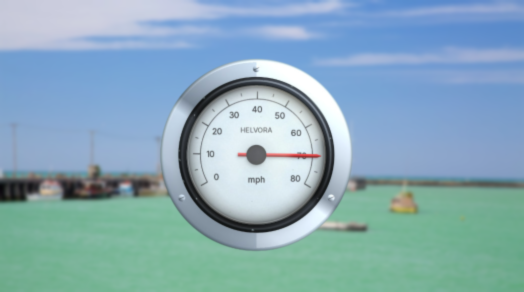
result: 70 mph
